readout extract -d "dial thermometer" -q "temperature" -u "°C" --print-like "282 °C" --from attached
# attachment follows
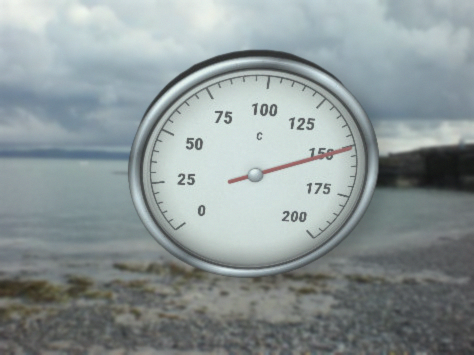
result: 150 °C
